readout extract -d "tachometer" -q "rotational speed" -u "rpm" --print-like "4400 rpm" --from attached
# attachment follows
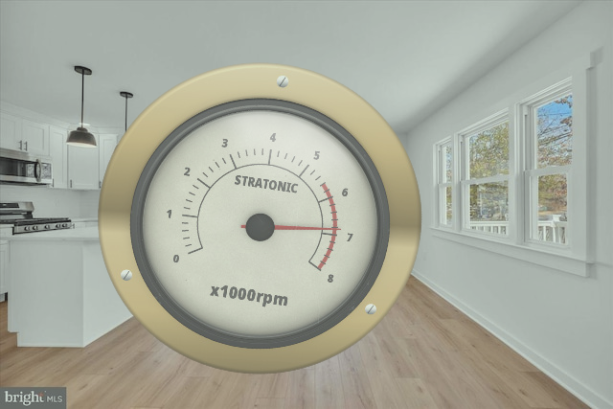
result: 6800 rpm
